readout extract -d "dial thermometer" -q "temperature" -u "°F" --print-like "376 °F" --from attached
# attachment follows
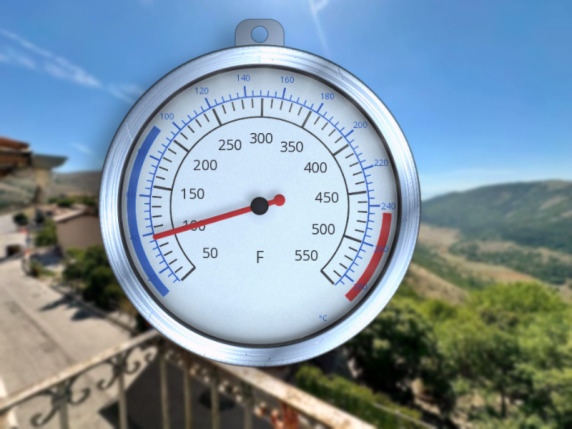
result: 100 °F
